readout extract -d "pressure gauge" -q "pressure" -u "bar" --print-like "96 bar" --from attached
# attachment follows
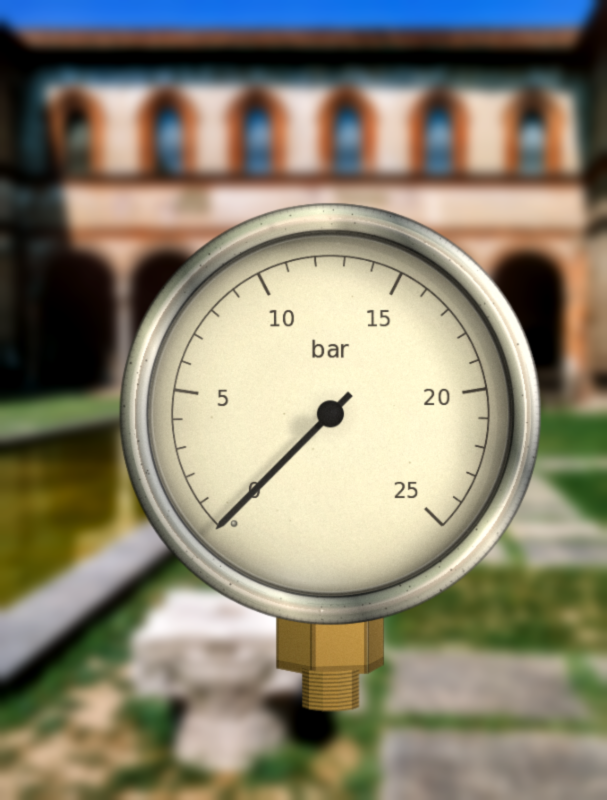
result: 0 bar
